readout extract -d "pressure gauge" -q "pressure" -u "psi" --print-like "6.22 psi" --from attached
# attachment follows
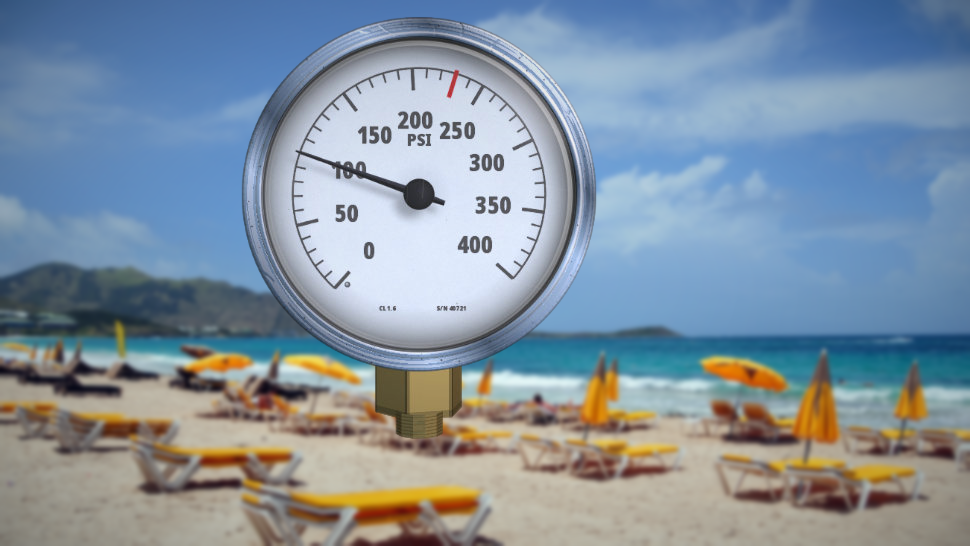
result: 100 psi
